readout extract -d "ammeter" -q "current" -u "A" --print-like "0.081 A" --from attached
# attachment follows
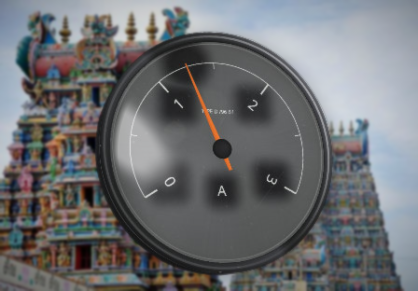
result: 1.25 A
